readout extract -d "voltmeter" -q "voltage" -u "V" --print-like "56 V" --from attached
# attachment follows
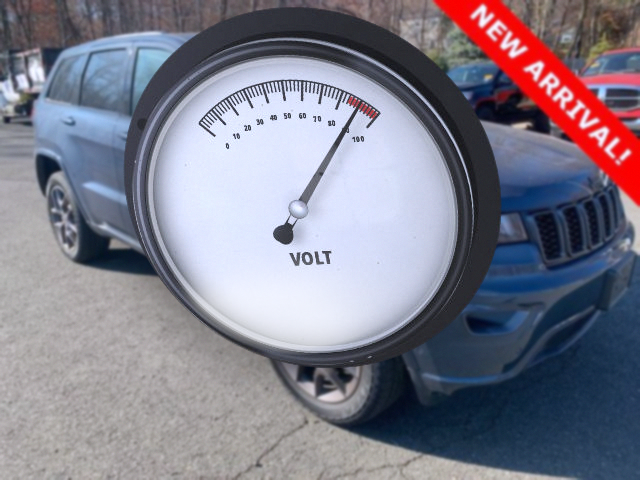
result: 90 V
